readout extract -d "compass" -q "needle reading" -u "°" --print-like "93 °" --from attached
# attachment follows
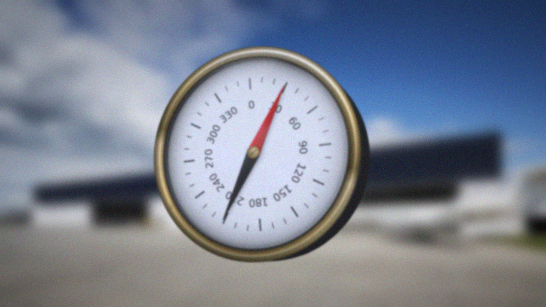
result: 30 °
